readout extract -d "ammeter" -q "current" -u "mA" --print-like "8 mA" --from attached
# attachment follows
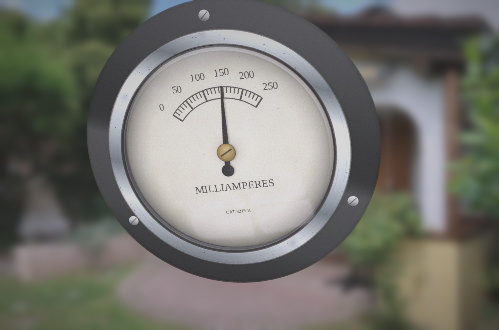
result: 150 mA
